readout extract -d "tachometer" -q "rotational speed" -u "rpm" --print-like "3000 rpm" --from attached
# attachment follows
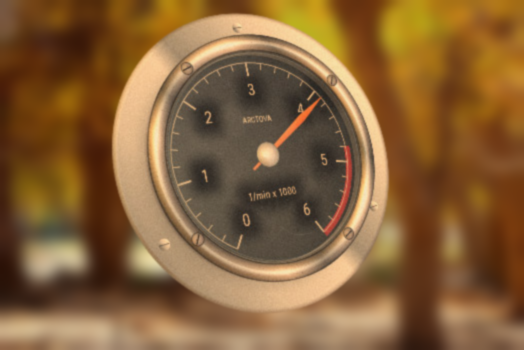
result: 4100 rpm
